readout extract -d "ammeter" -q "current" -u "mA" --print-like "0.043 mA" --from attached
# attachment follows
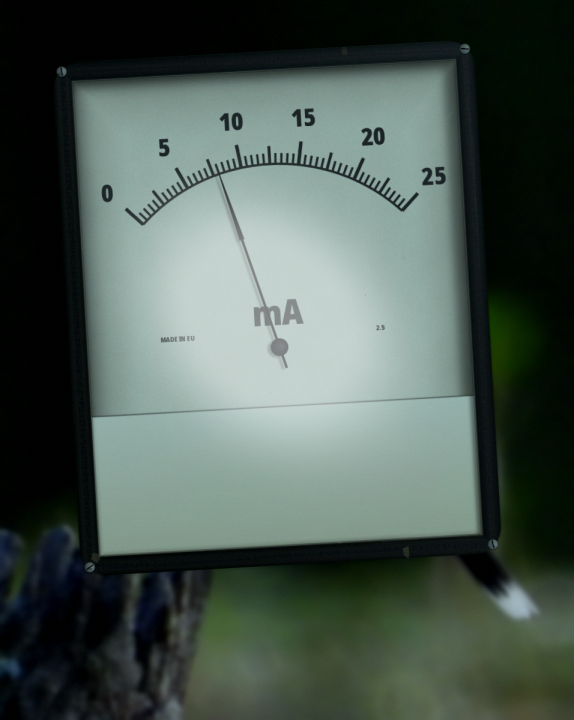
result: 8 mA
